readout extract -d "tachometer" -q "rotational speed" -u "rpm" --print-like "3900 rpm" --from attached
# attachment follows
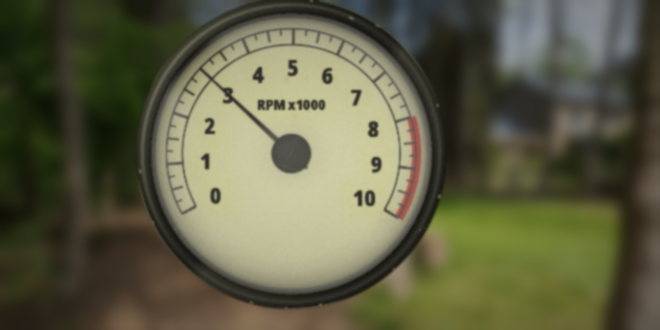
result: 3000 rpm
